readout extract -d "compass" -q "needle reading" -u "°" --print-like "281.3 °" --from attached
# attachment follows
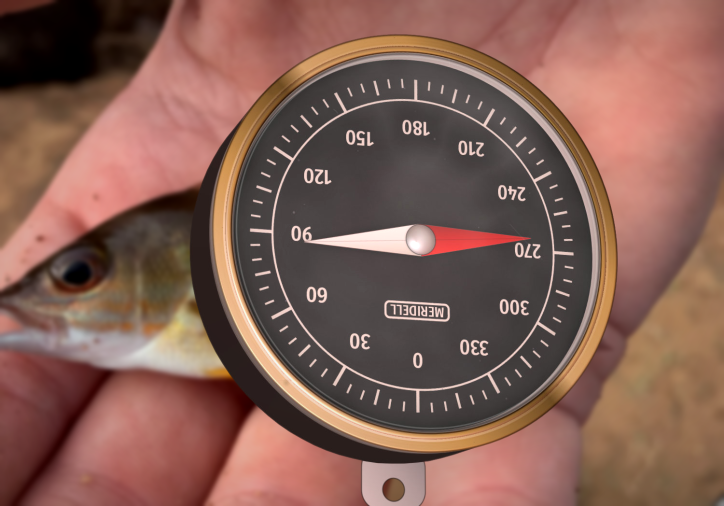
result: 265 °
